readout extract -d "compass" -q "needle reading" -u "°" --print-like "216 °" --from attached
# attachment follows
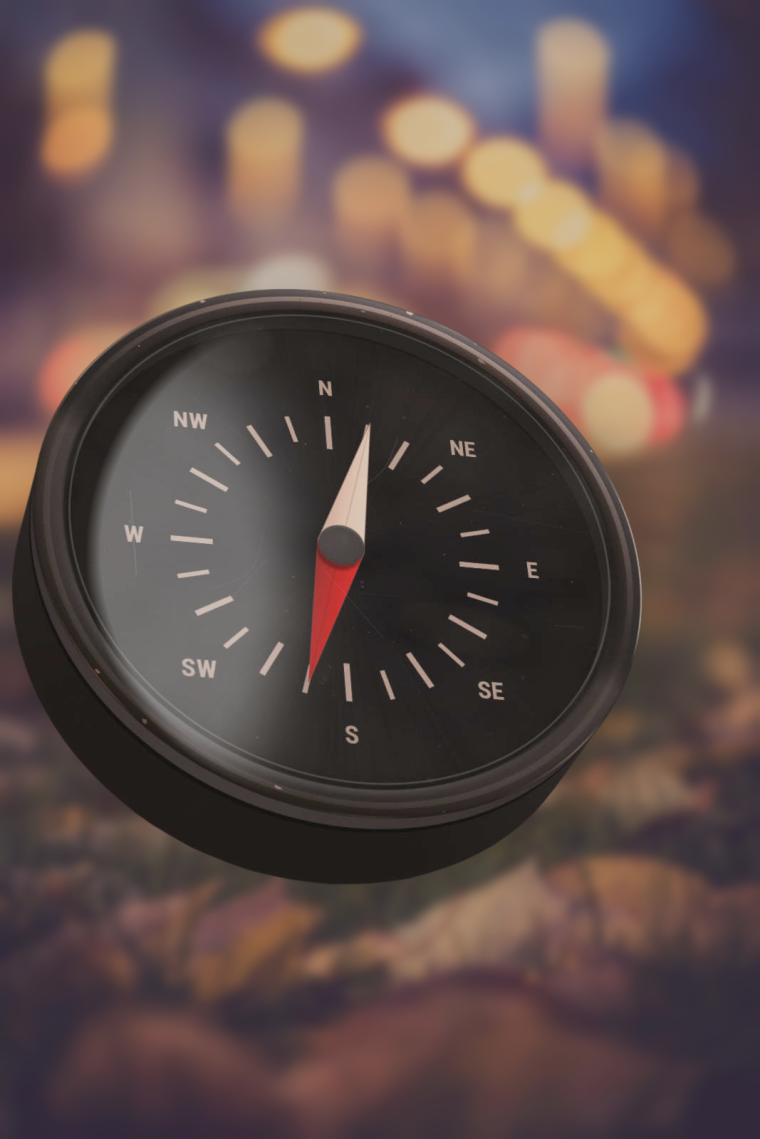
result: 195 °
